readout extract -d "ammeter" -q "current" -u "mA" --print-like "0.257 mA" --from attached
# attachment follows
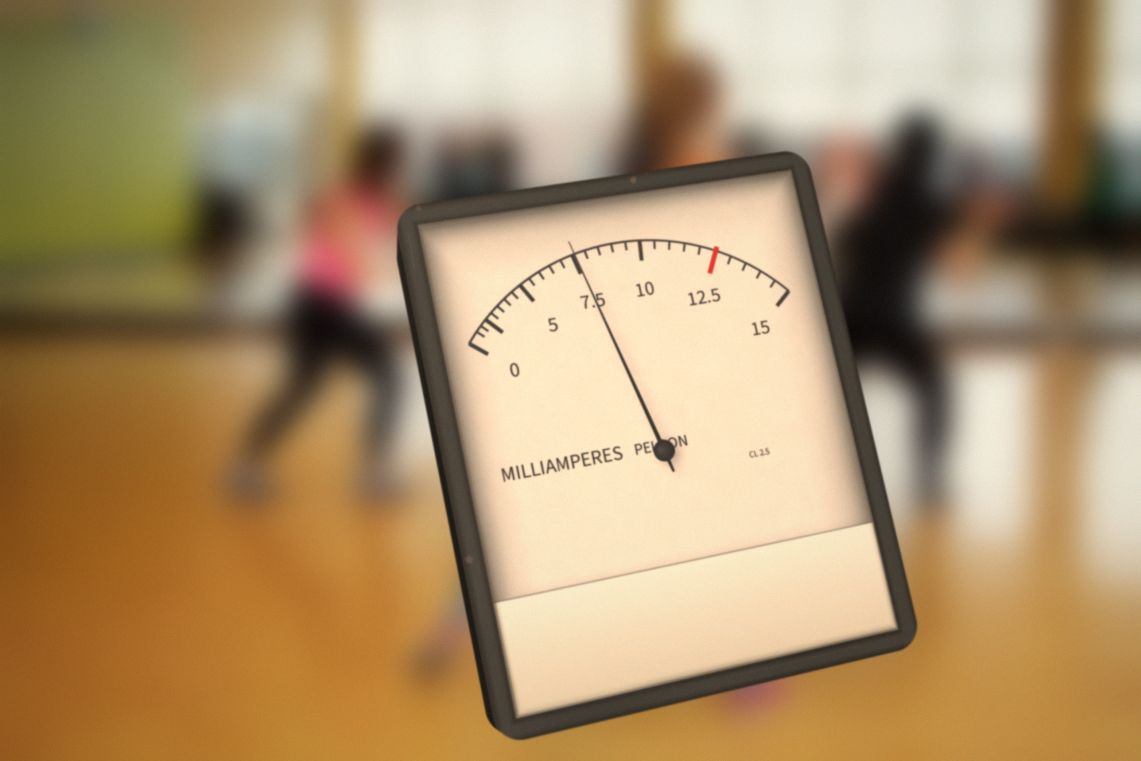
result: 7.5 mA
